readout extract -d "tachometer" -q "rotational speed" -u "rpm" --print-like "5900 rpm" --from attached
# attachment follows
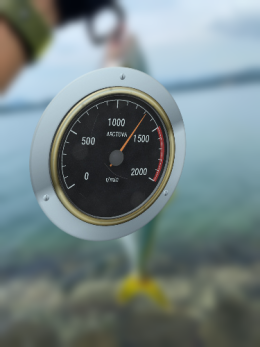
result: 1300 rpm
